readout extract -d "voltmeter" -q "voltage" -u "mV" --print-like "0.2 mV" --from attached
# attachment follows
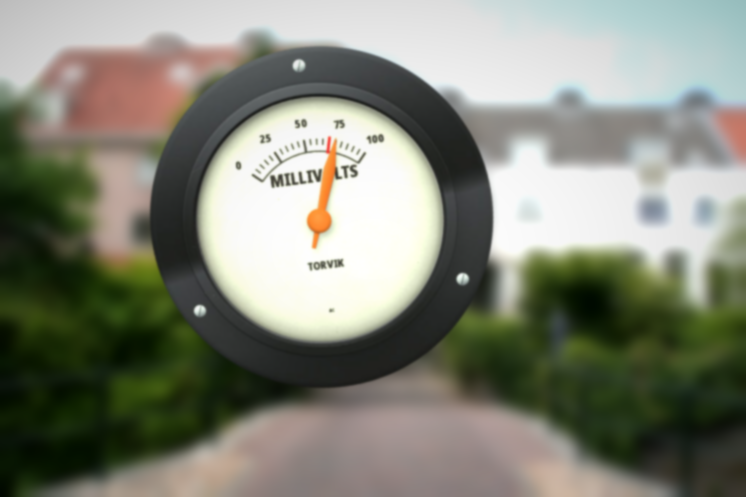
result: 75 mV
